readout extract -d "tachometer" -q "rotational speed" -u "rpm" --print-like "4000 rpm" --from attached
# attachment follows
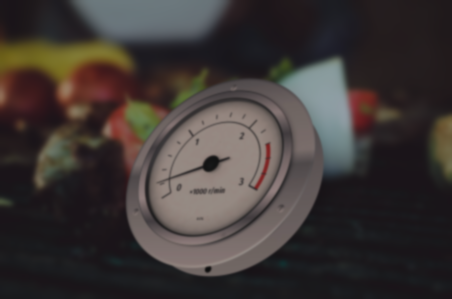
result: 200 rpm
